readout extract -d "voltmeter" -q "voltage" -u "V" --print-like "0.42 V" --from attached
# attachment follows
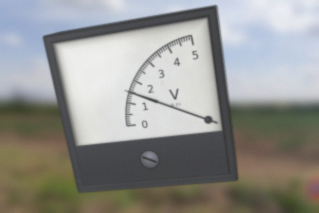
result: 1.5 V
